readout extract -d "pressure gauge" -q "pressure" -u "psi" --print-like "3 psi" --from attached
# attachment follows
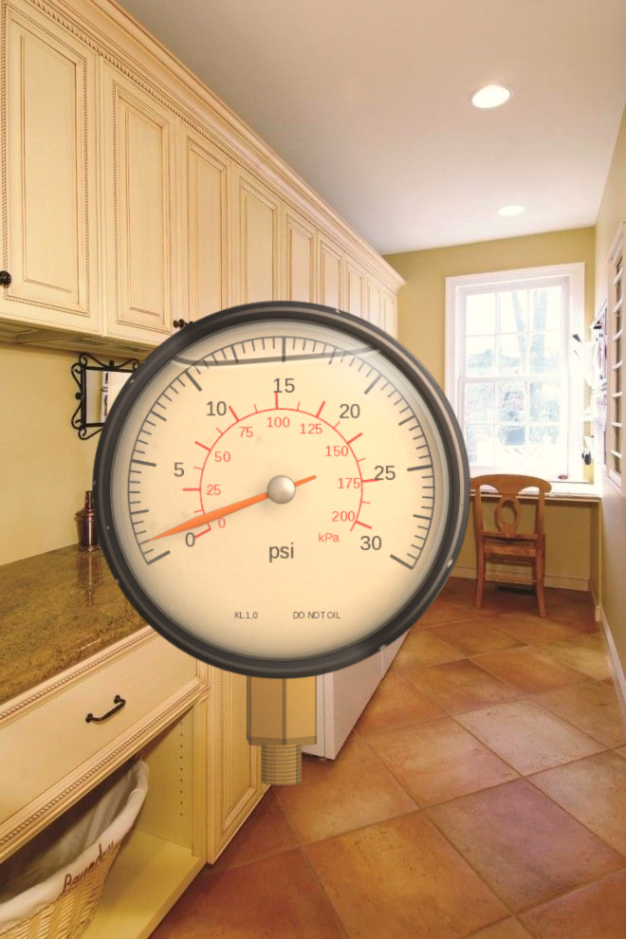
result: 1 psi
